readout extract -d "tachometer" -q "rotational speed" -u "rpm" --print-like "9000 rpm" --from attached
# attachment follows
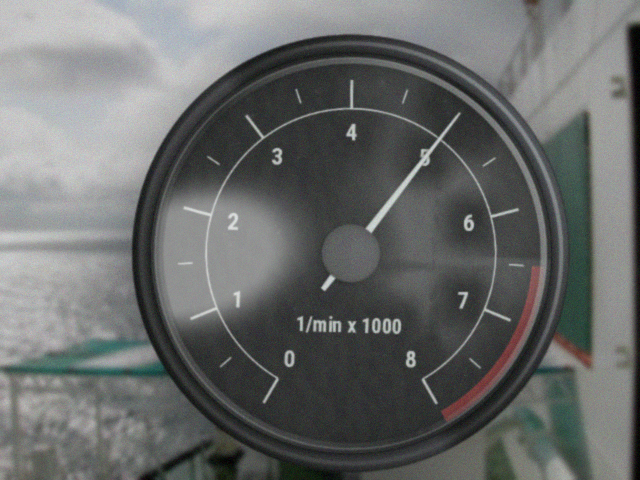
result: 5000 rpm
